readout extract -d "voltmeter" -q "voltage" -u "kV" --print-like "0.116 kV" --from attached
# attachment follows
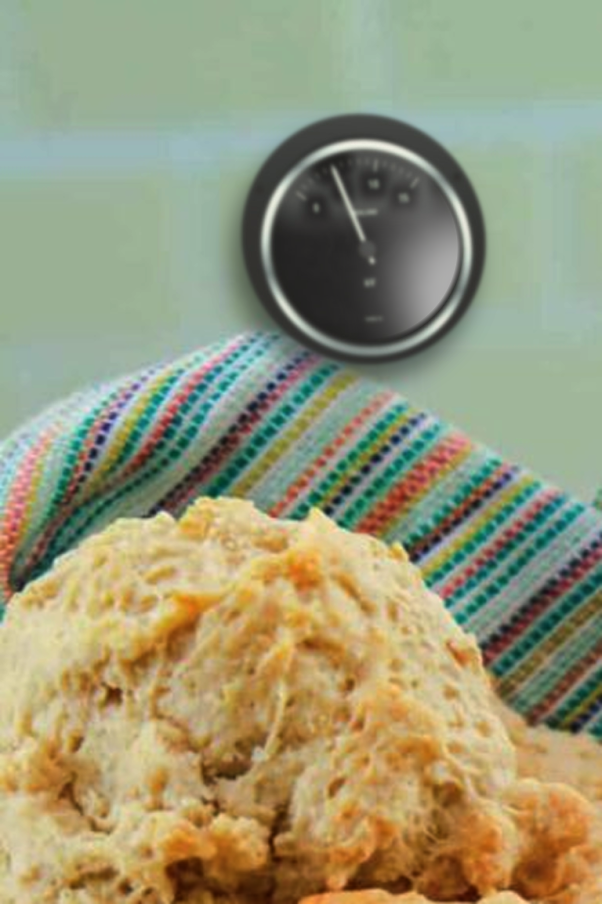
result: 5 kV
